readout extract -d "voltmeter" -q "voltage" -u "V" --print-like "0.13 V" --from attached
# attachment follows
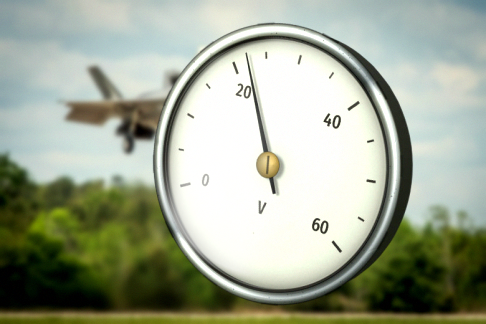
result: 22.5 V
